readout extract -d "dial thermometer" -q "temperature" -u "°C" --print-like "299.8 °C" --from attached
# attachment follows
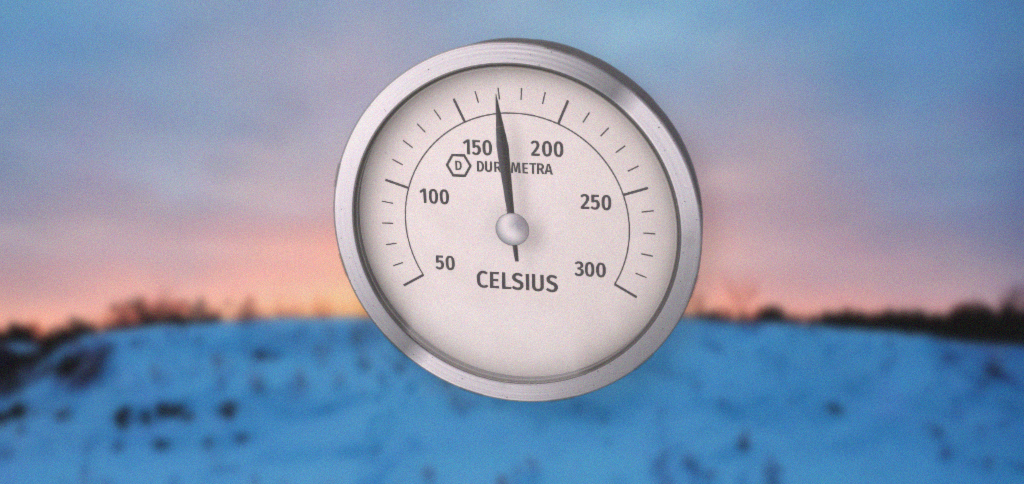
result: 170 °C
